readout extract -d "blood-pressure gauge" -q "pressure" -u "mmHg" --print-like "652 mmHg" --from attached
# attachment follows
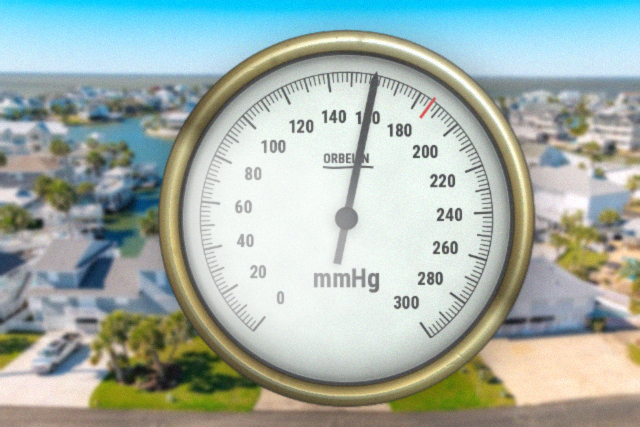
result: 160 mmHg
